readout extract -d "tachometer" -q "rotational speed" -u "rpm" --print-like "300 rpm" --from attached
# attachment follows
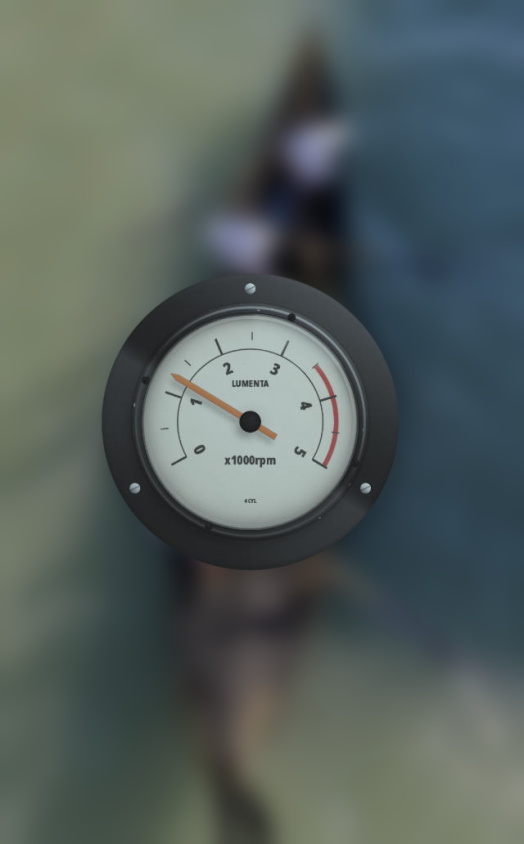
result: 1250 rpm
